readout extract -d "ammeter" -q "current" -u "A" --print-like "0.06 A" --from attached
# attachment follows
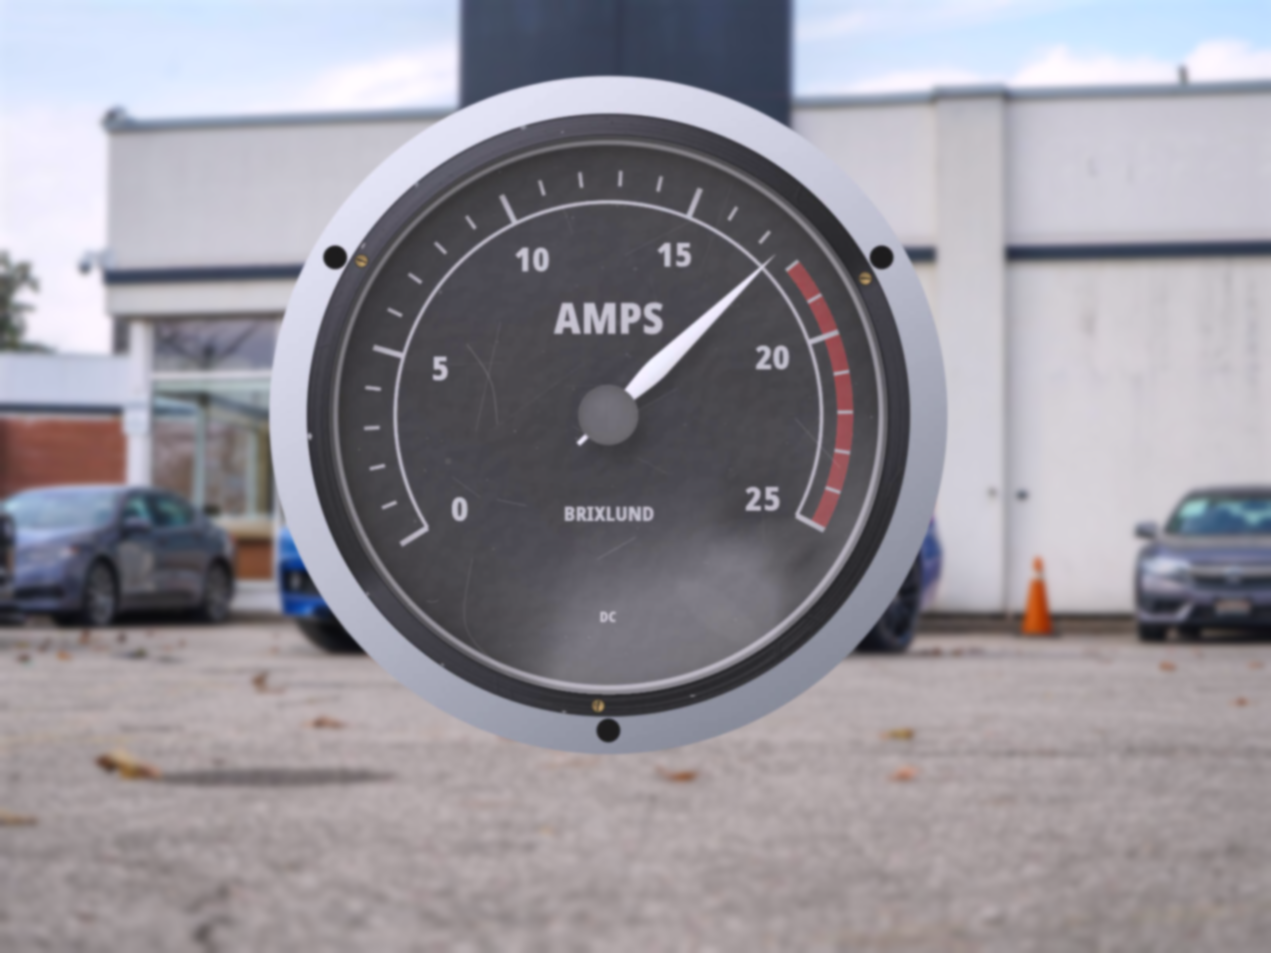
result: 17.5 A
